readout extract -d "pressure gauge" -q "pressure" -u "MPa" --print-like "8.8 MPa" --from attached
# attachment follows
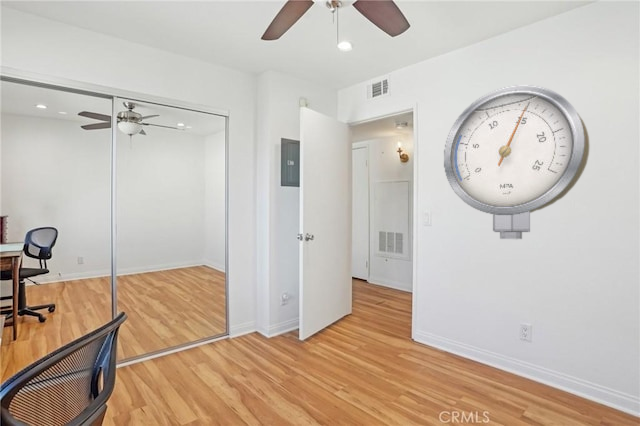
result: 15 MPa
